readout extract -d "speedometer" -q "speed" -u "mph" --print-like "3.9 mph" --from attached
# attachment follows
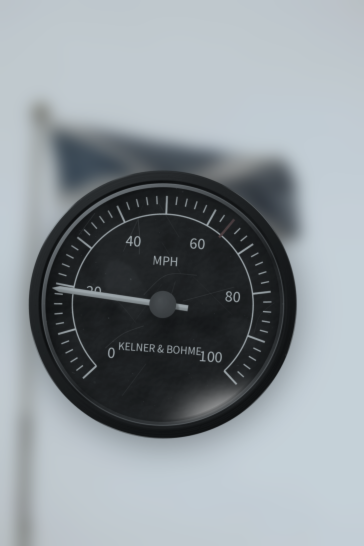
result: 19 mph
